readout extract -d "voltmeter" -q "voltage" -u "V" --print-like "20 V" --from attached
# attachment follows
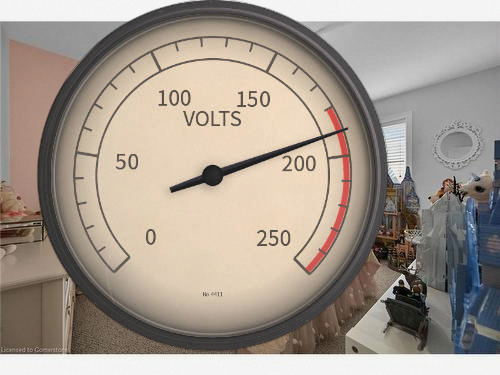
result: 190 V
